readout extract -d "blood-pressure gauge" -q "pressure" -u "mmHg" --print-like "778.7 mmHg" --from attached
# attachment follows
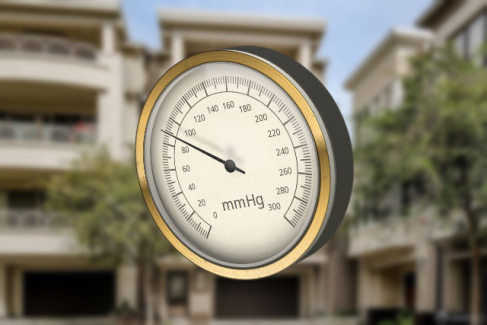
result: 90 mmHg
